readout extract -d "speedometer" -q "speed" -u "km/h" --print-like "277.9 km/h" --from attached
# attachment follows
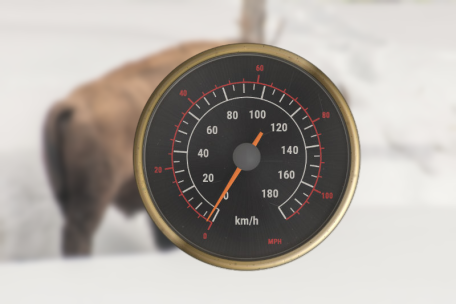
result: 2.5 km/h
